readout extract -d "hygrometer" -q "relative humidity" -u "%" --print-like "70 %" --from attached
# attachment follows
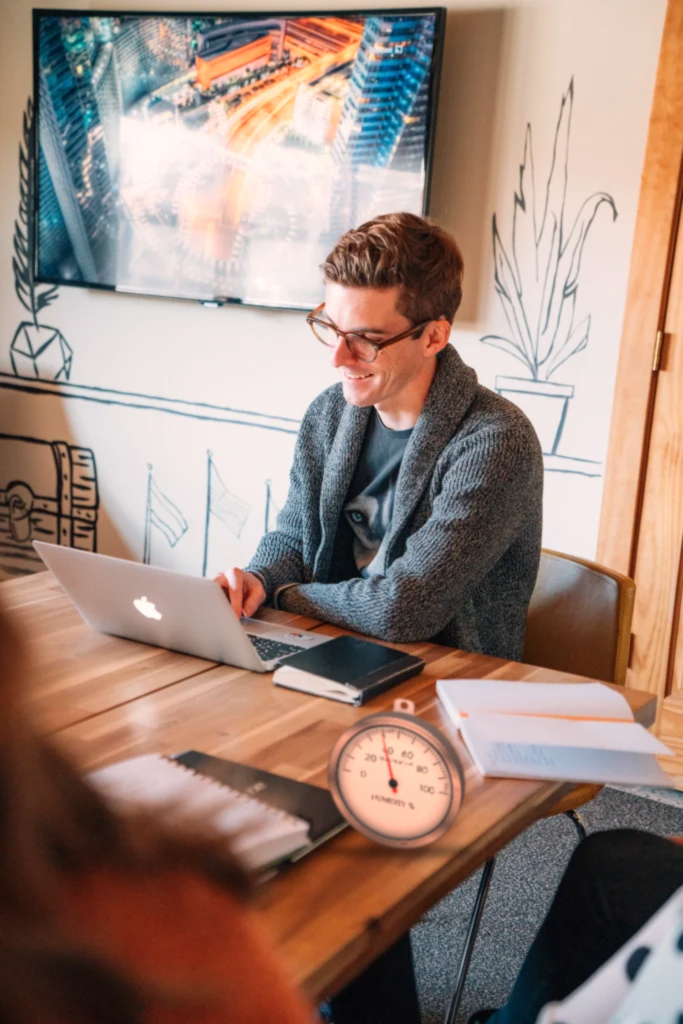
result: 40 %
